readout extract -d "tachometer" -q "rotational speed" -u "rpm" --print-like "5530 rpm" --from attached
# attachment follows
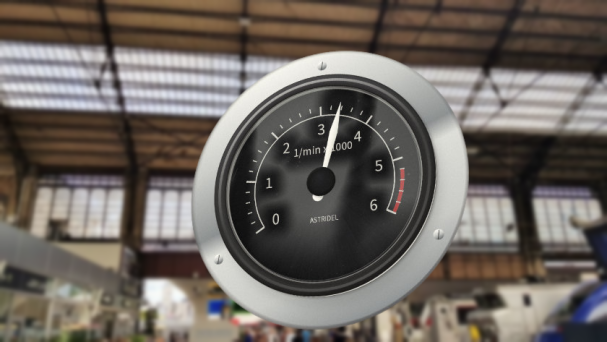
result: 3400 rpm
